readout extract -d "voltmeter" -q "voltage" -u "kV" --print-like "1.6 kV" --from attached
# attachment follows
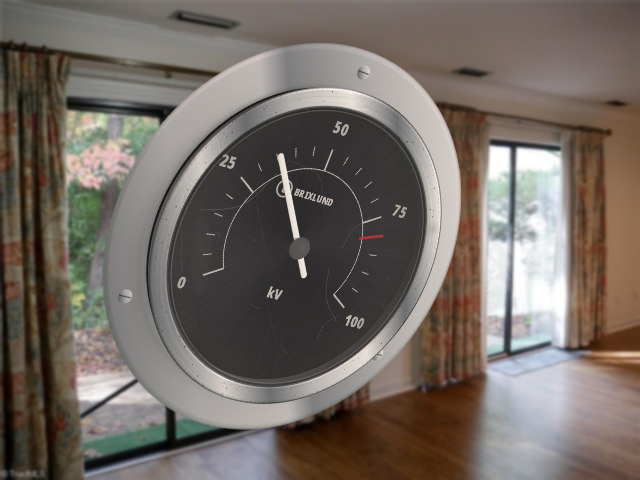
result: 35 kV
